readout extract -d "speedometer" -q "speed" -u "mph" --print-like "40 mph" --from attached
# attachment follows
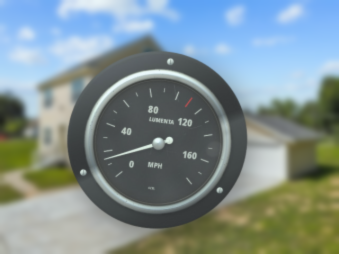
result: 15 mph
